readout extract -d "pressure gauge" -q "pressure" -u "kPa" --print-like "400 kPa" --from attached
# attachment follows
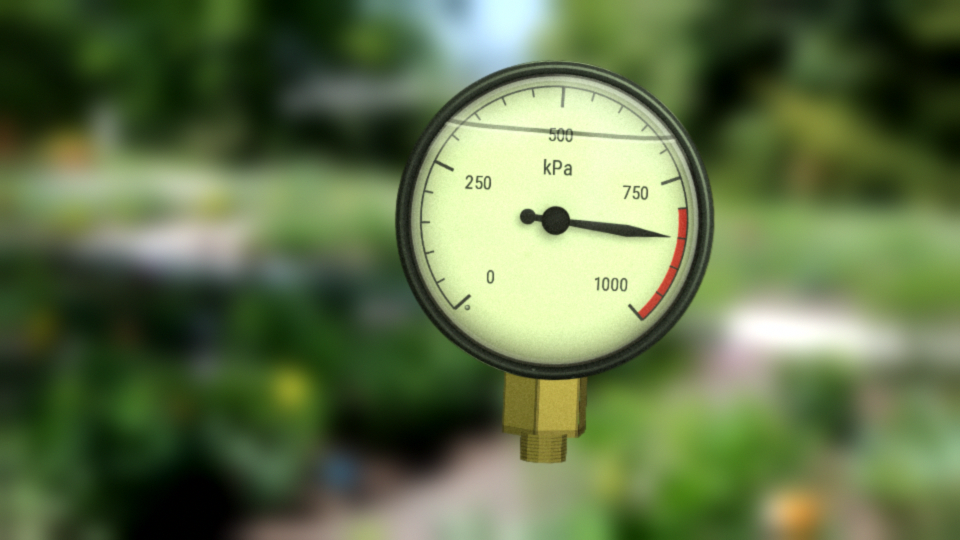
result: 850 kPa
